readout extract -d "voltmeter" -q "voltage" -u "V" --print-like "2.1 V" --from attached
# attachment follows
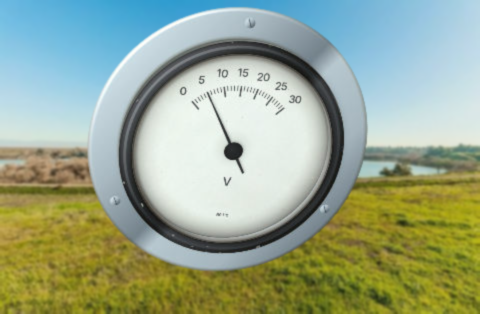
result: 5 V
